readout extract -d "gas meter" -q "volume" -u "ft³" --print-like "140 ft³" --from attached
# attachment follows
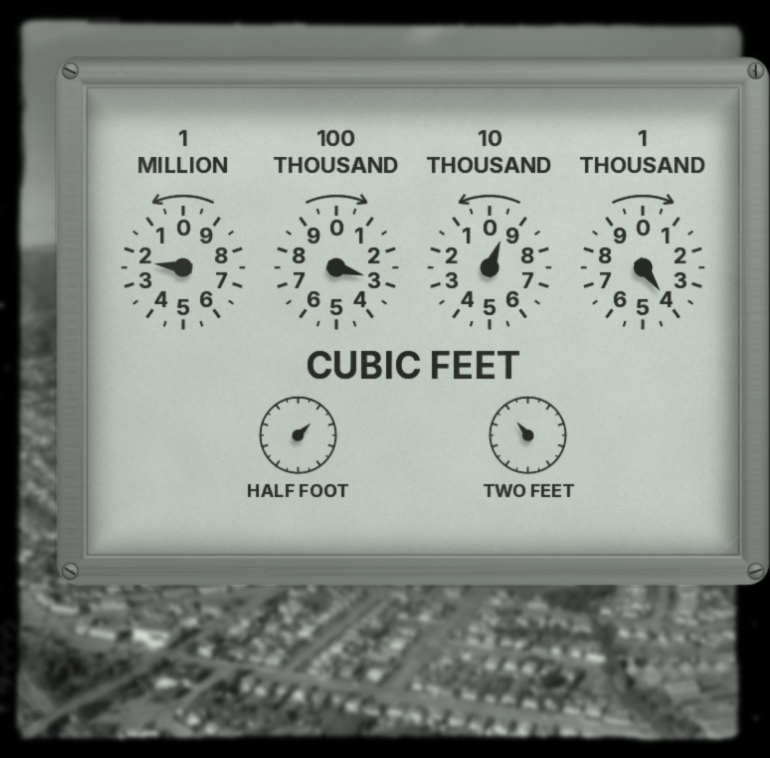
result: 229400 ft³
